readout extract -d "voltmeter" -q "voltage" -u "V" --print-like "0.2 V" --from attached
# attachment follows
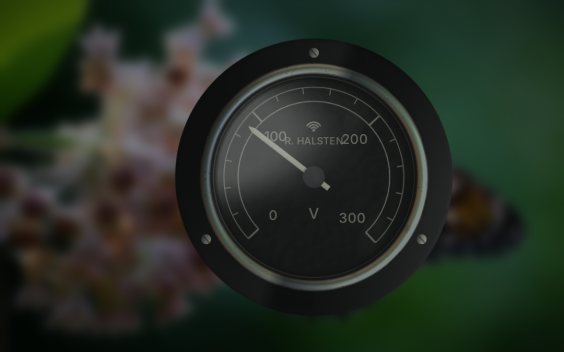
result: 90 V
